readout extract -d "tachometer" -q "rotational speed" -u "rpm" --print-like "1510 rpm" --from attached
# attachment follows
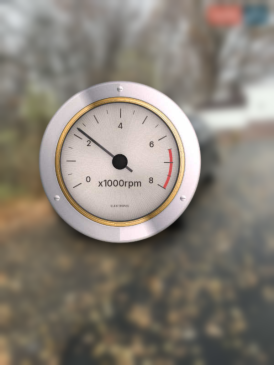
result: 2250 rpm
